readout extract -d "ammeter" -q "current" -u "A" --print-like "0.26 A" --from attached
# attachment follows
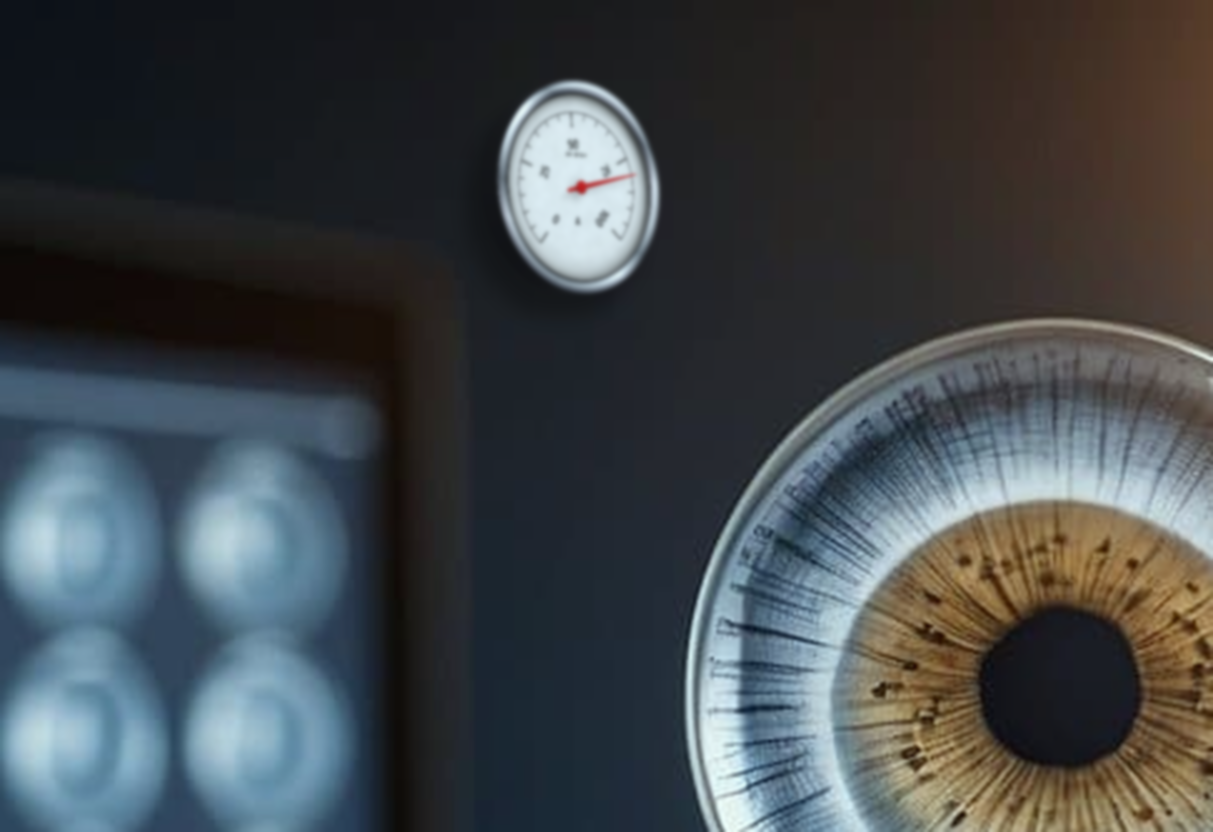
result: 80 A
